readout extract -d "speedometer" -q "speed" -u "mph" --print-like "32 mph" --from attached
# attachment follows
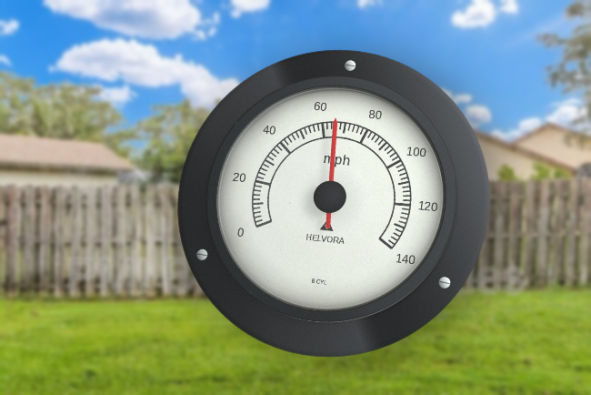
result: 66 mph
